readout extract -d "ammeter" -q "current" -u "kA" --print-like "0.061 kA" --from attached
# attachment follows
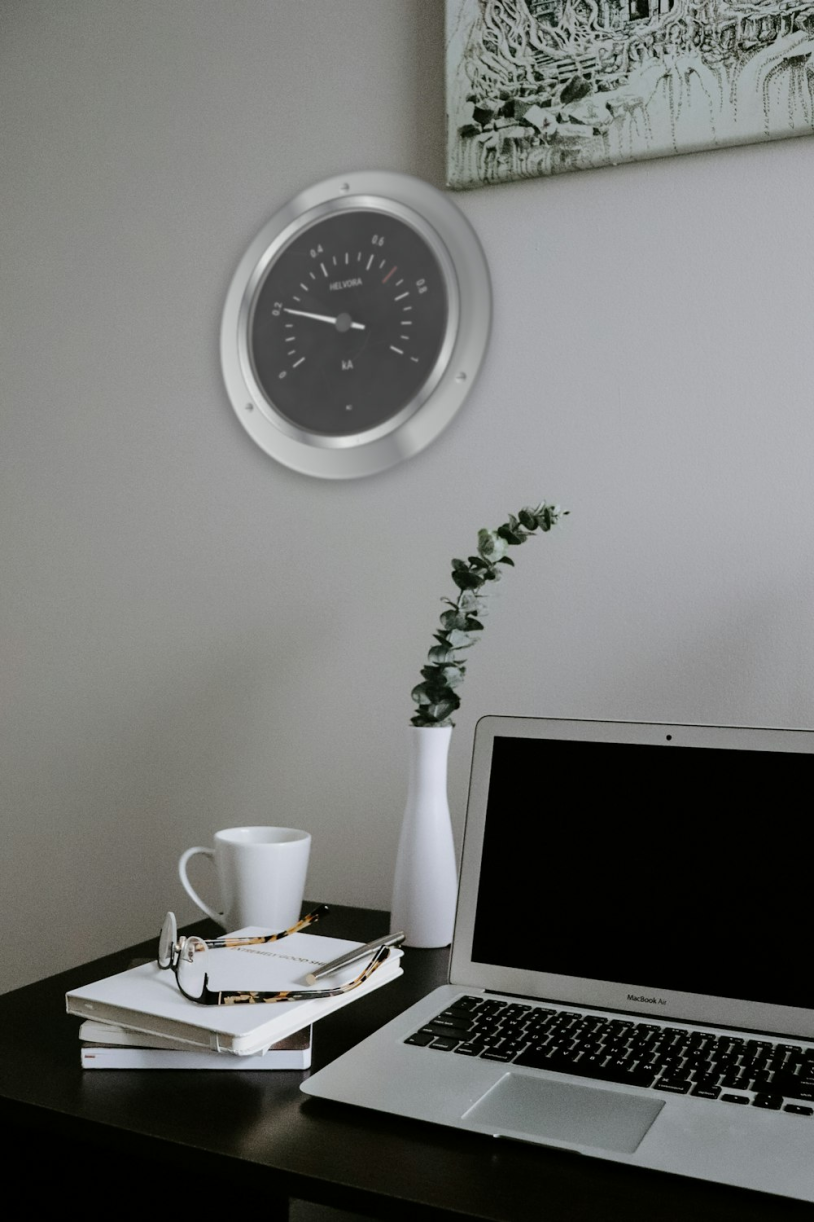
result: 0.2 kA
